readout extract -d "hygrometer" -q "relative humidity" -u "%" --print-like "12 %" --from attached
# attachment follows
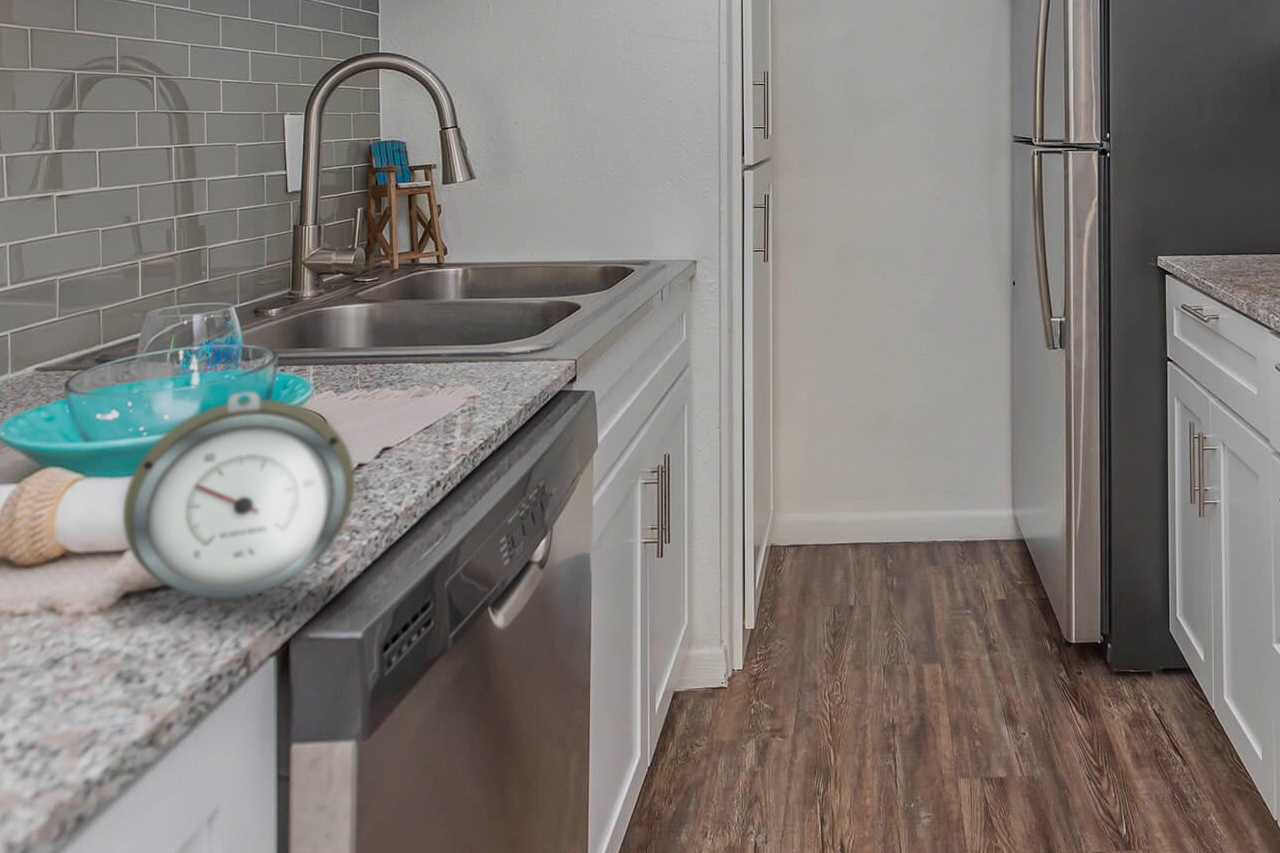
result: 30 %
